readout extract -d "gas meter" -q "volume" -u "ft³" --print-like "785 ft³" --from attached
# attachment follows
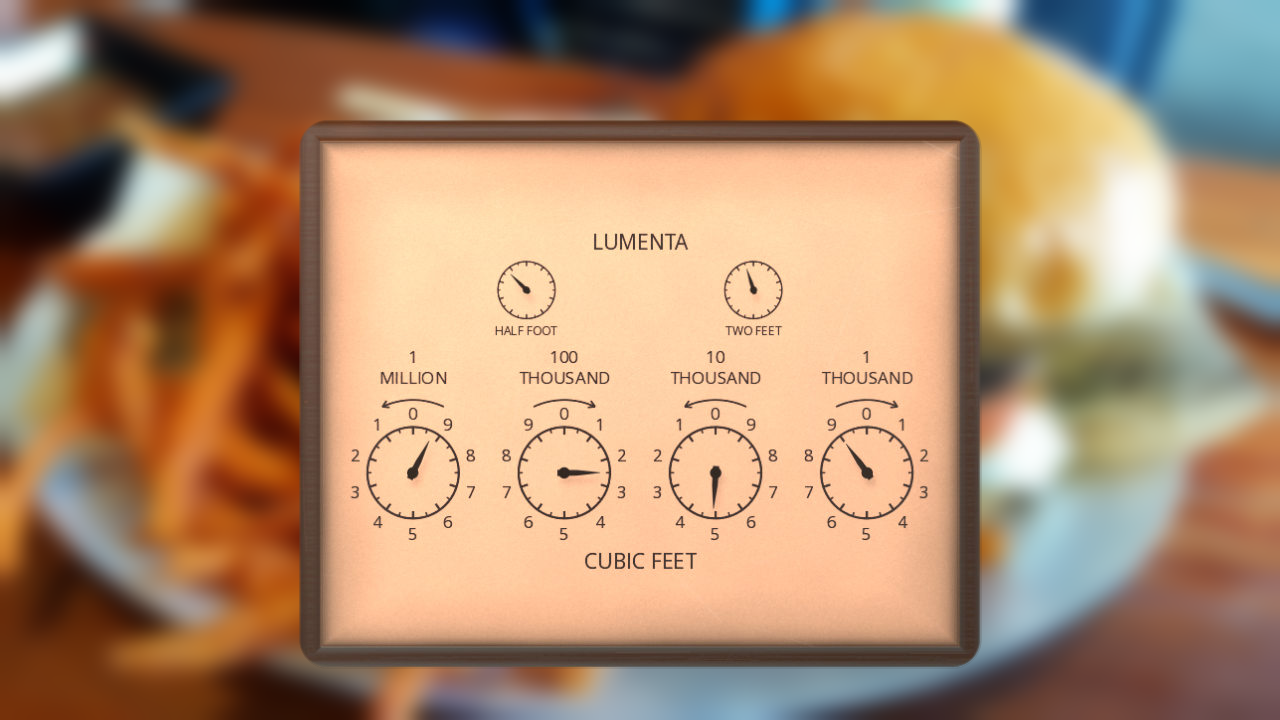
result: 924900 ft³
